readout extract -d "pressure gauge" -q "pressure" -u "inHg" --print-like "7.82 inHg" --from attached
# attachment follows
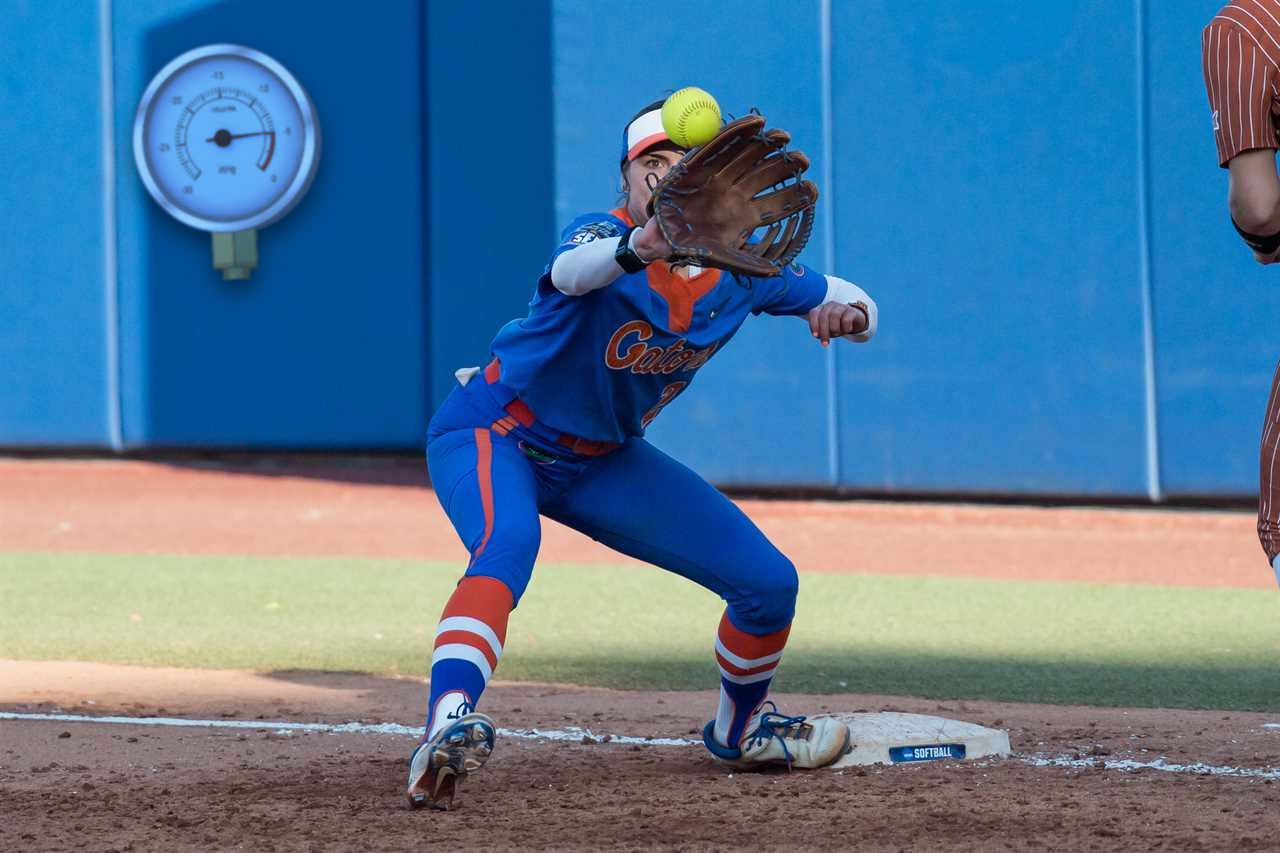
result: -5 inHg
